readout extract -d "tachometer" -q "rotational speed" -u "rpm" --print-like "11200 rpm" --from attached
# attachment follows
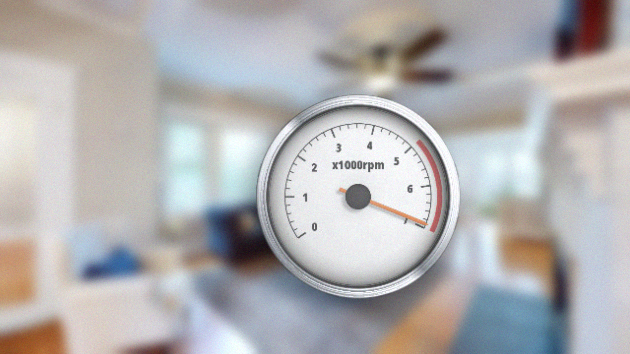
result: 6900 rpm
